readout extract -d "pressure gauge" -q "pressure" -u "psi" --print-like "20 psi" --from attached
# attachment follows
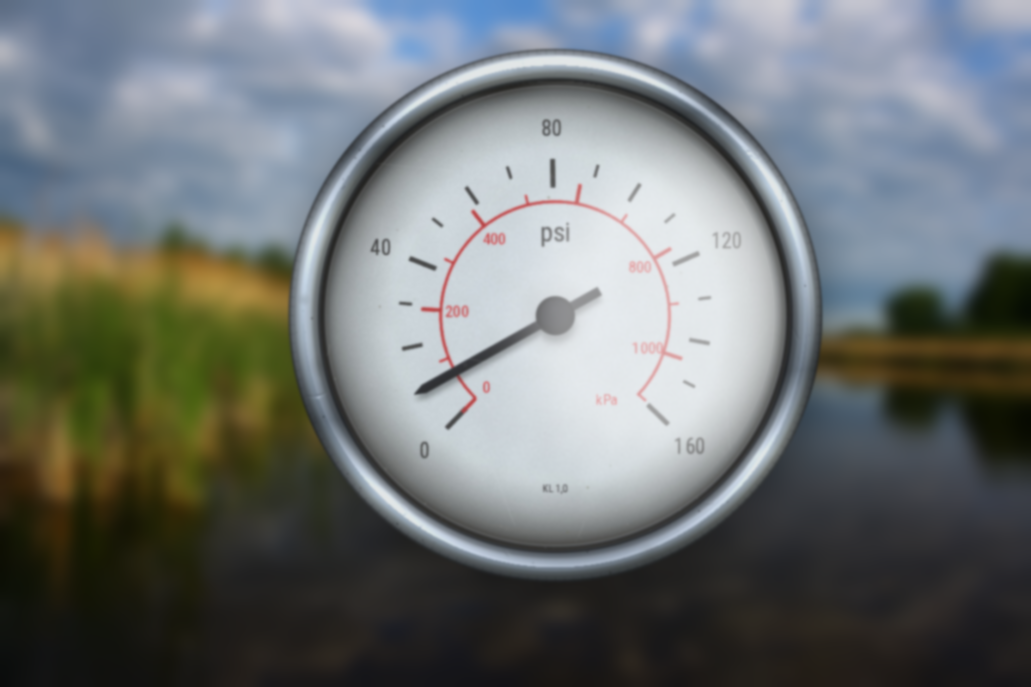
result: 10 psi
